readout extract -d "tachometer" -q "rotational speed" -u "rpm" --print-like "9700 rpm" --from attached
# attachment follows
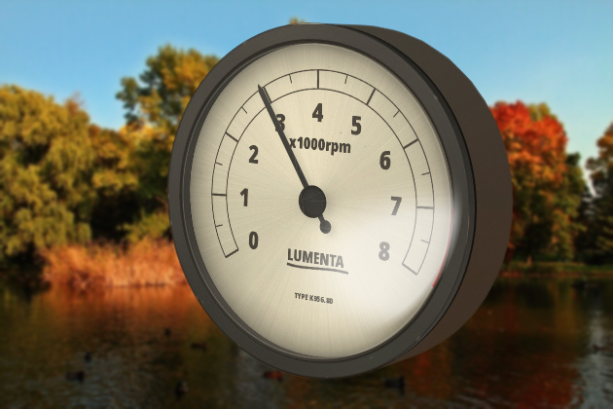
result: 3000 rpm
